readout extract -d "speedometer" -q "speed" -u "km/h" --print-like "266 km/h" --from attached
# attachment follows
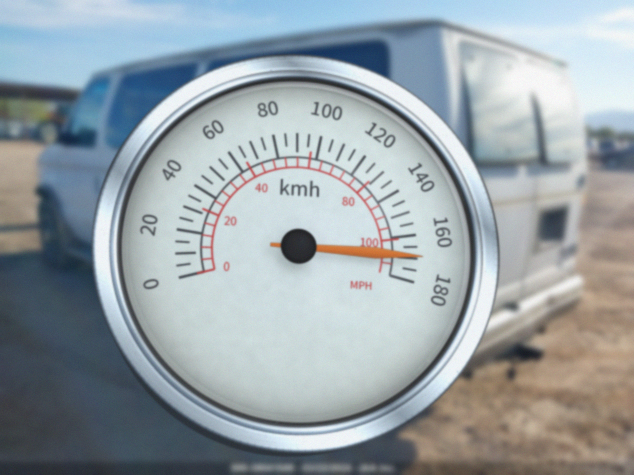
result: 170 km/h
